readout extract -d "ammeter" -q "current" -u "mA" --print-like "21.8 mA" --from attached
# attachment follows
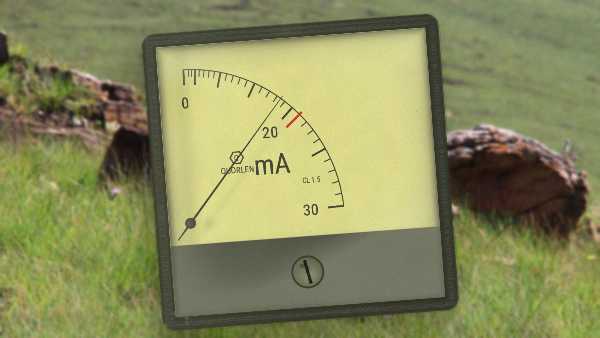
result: 18.5 mA
